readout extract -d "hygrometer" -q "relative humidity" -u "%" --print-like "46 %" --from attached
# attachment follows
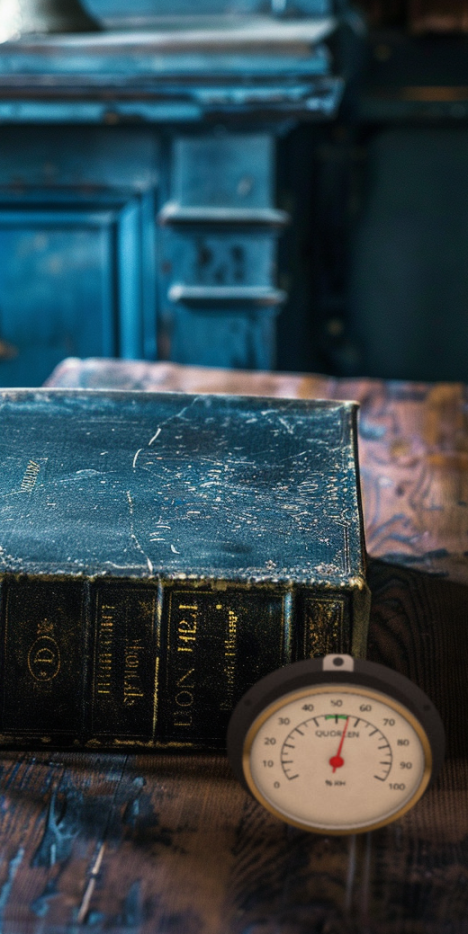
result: 55 %
